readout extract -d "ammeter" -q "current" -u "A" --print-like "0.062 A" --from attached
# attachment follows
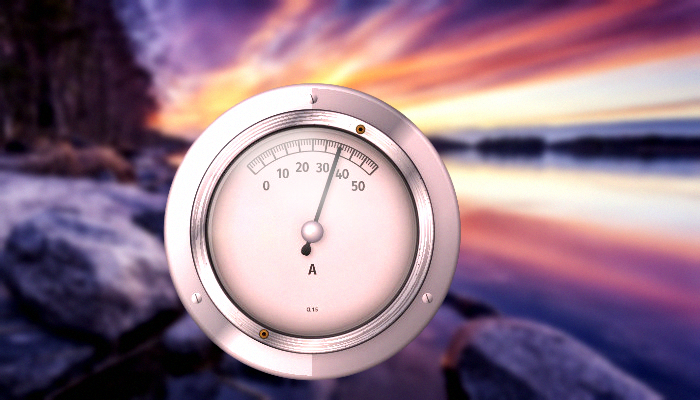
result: 35 A
